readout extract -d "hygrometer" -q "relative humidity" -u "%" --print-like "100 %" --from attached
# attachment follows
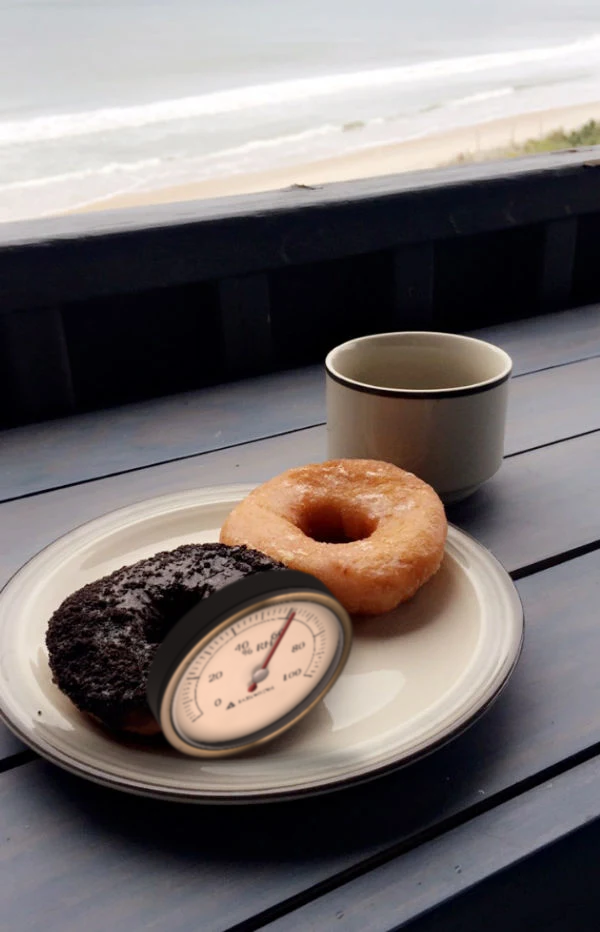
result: 60 %
